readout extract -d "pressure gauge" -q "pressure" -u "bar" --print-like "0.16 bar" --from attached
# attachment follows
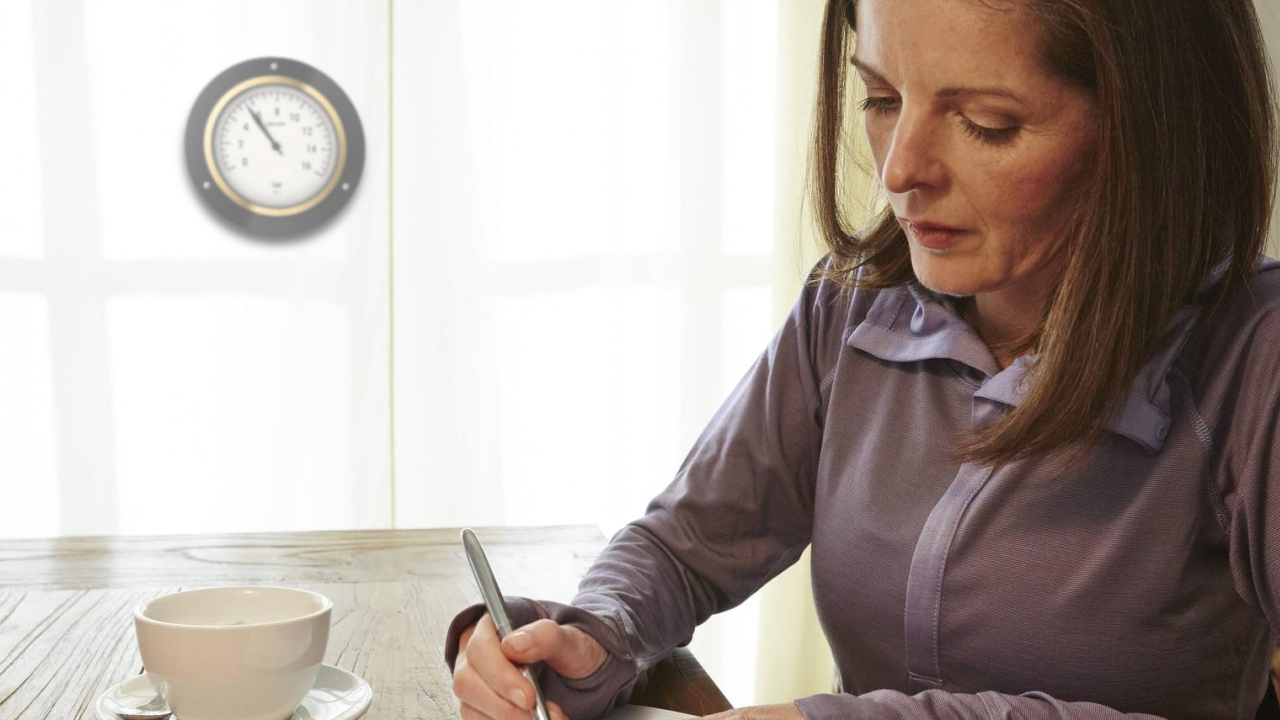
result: 5.5 bar
